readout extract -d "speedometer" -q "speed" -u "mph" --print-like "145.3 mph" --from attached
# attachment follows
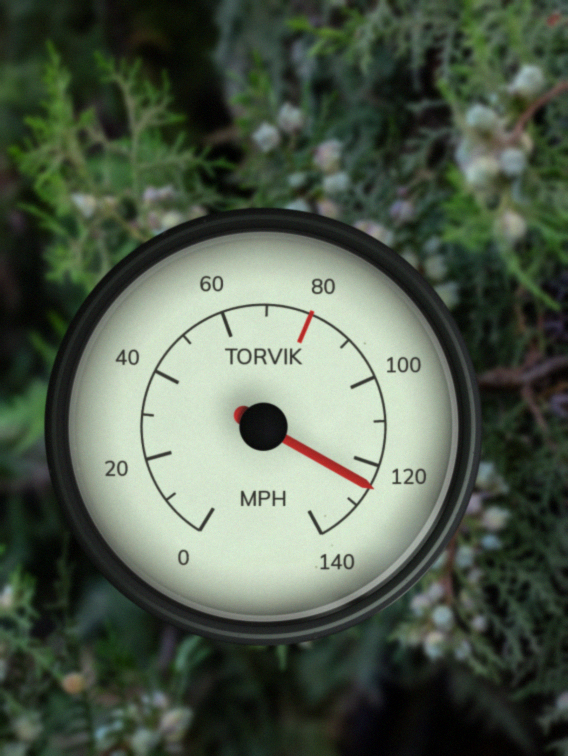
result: 125 mph
